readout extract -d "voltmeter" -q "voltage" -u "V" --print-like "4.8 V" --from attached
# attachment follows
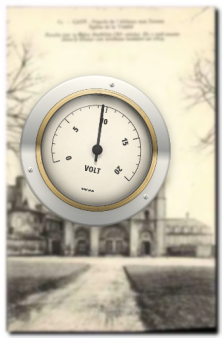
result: 9.5 V
